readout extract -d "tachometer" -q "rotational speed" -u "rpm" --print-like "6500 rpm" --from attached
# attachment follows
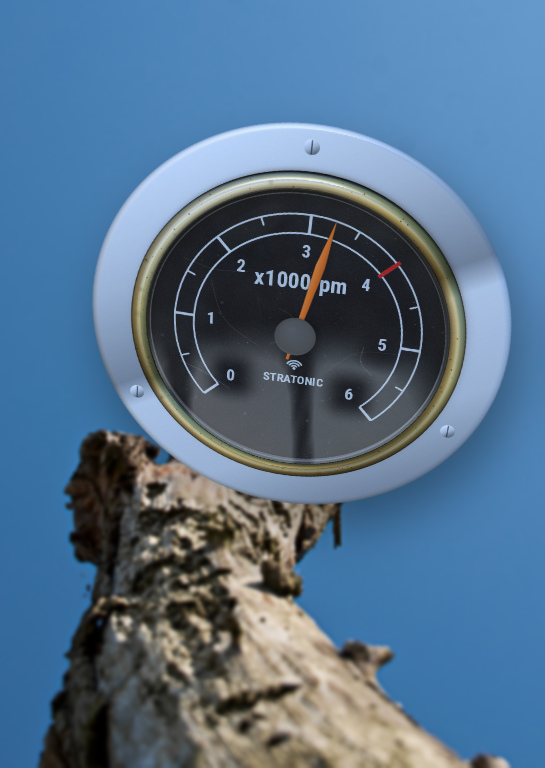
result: 3250 rpm
